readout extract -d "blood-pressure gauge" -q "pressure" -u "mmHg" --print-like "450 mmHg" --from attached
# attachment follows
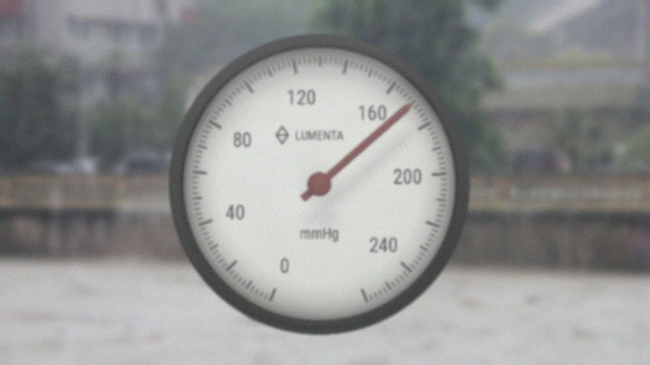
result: 170 mmHg
